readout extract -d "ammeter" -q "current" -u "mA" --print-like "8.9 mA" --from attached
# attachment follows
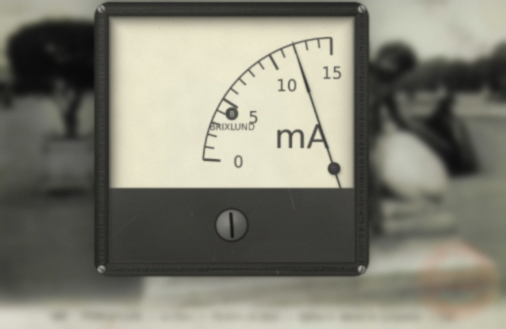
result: 12 mA
